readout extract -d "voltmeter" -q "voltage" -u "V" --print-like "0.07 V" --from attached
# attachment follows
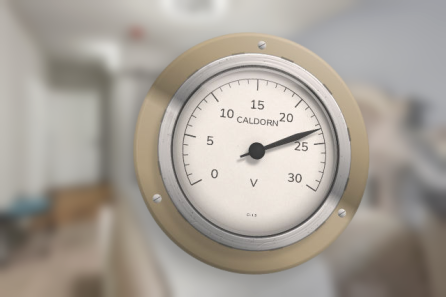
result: 23.5 V
